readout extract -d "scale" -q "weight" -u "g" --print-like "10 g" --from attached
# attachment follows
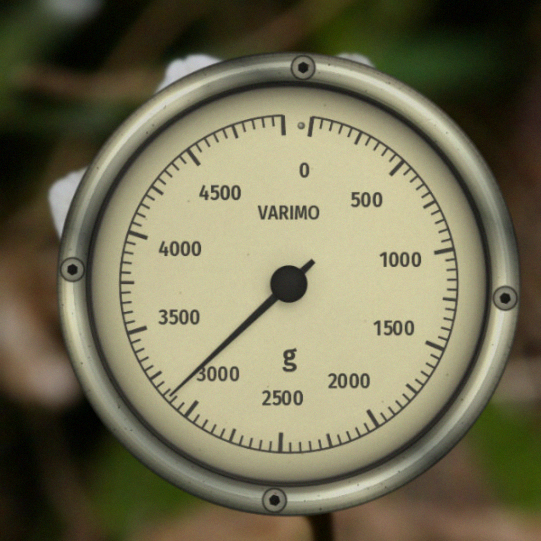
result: 3125 g
